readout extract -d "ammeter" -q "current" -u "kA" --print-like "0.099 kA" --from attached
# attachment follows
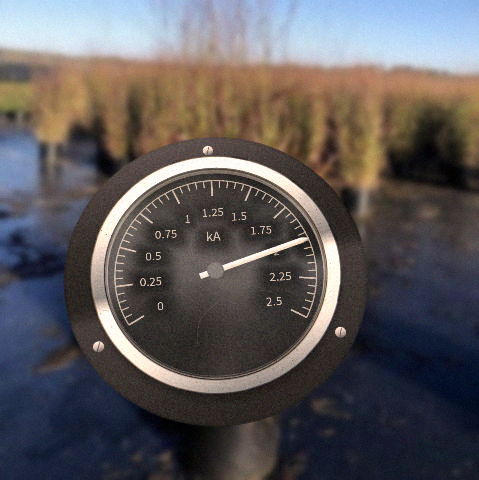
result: 2 kA
